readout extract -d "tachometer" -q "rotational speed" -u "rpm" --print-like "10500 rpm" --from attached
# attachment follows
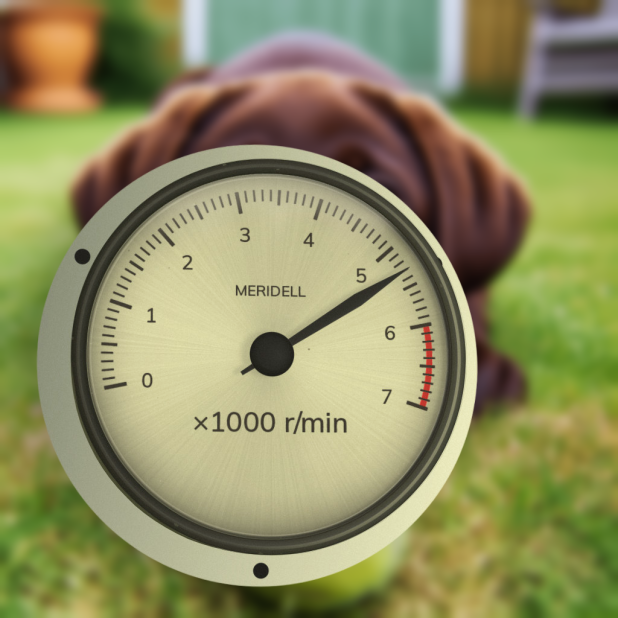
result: 5300 rpm
